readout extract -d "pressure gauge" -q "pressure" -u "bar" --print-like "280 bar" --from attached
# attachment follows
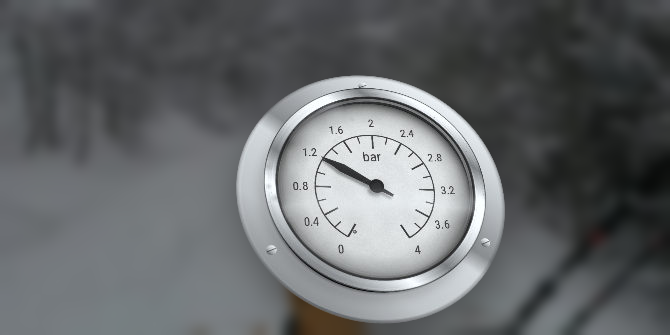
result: 1.2 bar
